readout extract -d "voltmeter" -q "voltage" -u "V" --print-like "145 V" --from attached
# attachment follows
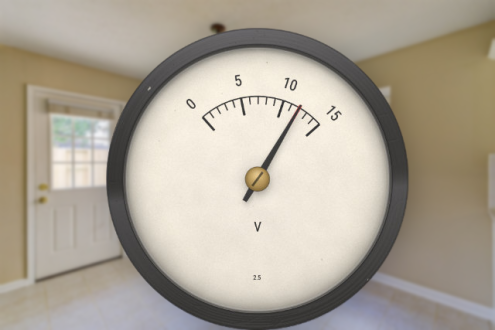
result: 12 V
